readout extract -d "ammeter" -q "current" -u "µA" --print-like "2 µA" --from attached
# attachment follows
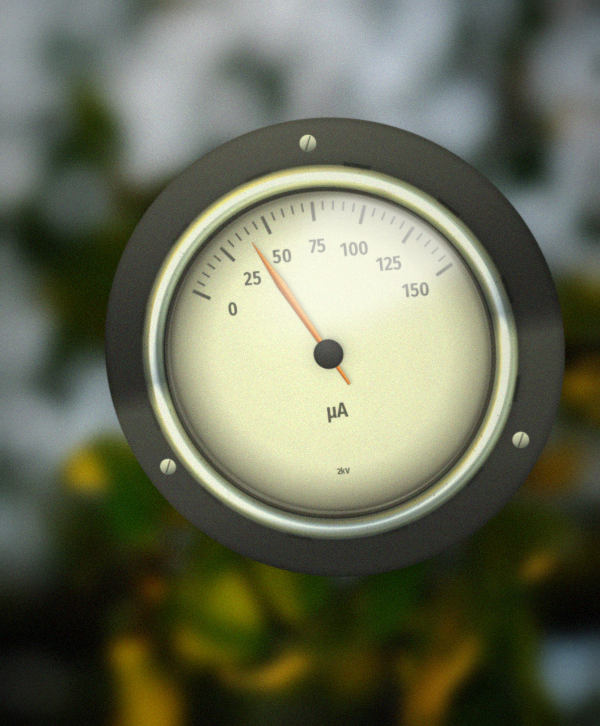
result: 40 µA
